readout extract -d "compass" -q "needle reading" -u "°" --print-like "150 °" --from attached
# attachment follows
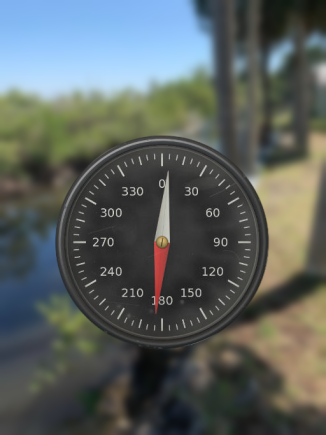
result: 185 °
